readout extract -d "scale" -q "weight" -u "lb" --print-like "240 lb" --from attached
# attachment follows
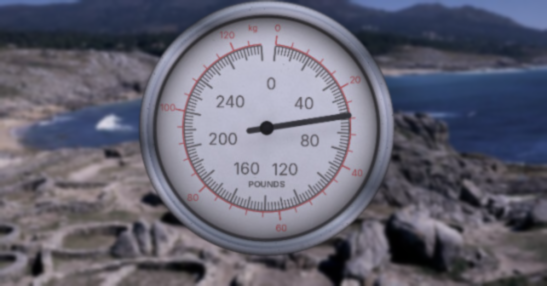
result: 60 lb
